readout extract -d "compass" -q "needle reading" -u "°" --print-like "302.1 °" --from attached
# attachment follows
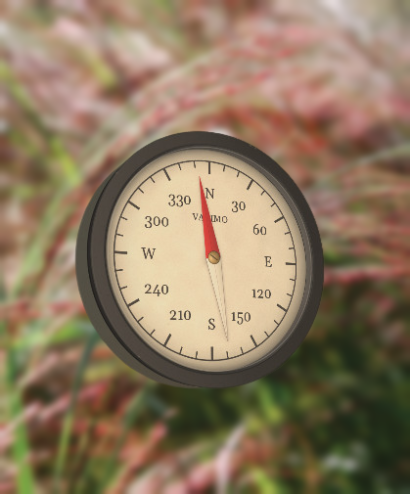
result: 350 °
